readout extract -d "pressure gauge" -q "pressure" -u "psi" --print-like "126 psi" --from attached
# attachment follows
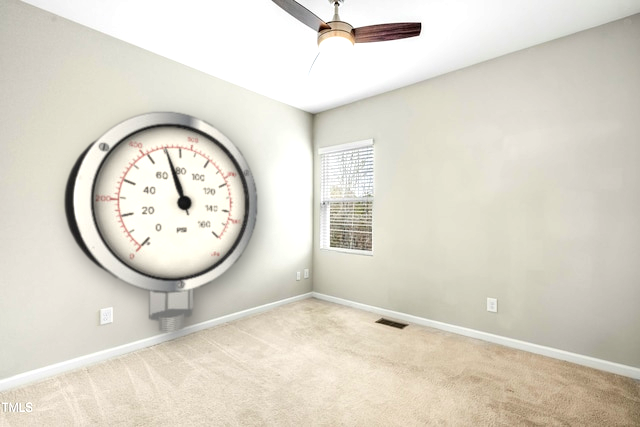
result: 70 psi
